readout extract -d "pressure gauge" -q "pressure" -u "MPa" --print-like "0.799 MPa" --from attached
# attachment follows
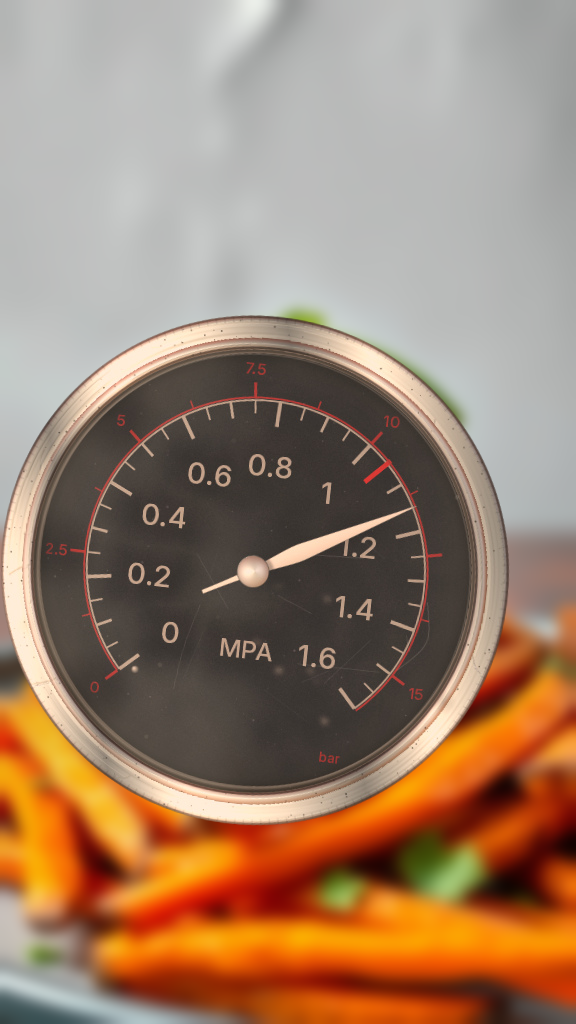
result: 1.15 MPa
